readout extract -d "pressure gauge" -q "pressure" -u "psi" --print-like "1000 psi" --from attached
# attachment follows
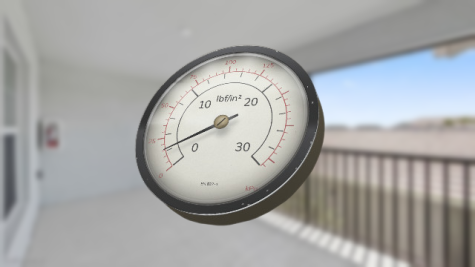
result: 2 psi
